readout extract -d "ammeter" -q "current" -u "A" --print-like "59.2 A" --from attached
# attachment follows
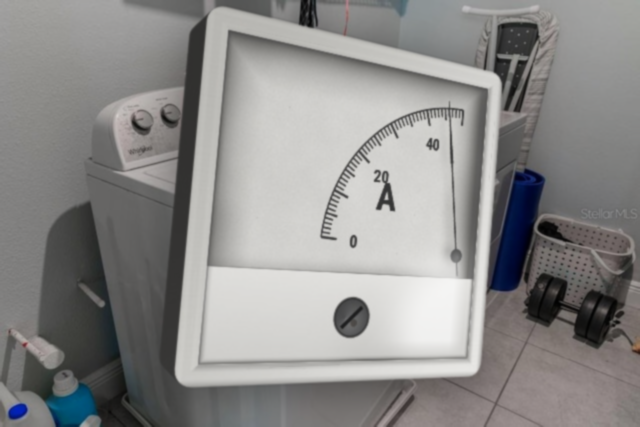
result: 45 A
